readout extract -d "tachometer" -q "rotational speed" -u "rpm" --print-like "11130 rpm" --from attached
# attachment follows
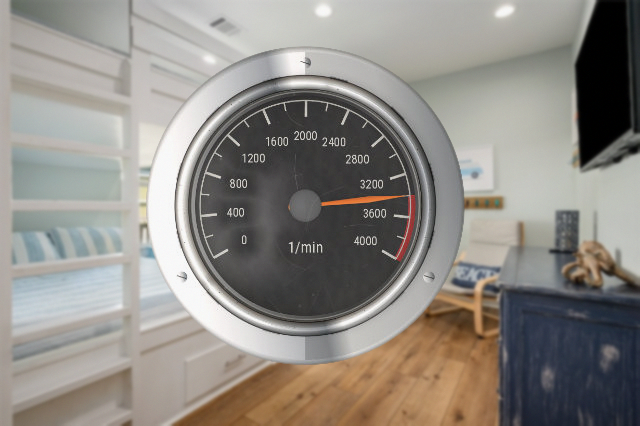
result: 3400 rpm
